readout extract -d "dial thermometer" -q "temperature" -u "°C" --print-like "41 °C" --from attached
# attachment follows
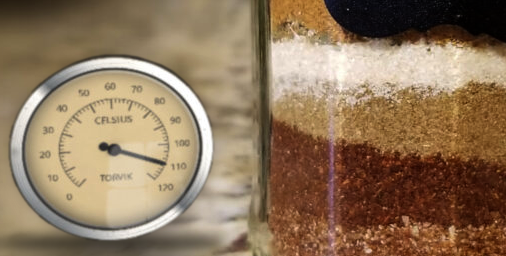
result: 110 °C
